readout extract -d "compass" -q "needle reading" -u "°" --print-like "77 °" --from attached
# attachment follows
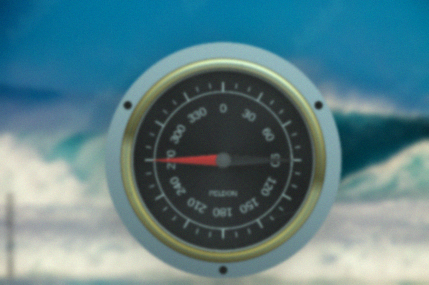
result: 270 °
